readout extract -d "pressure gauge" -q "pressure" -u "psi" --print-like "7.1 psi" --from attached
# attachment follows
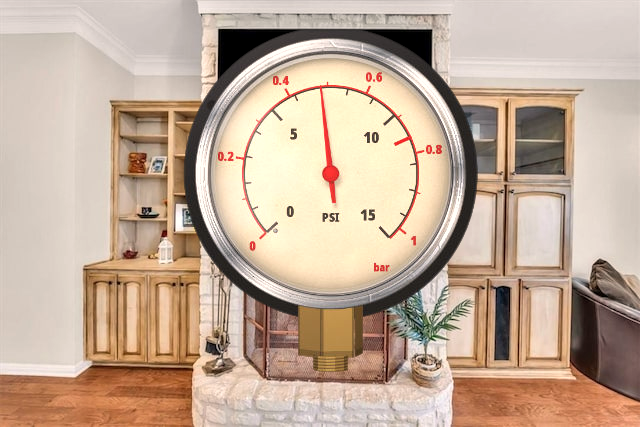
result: 7 psi
